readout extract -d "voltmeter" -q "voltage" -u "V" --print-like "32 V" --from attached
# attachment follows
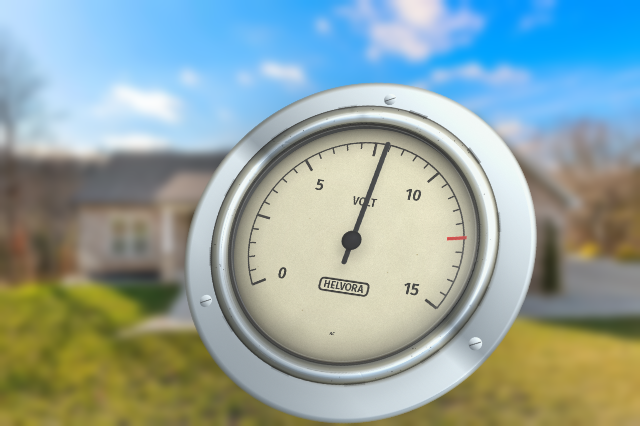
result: 8 V
